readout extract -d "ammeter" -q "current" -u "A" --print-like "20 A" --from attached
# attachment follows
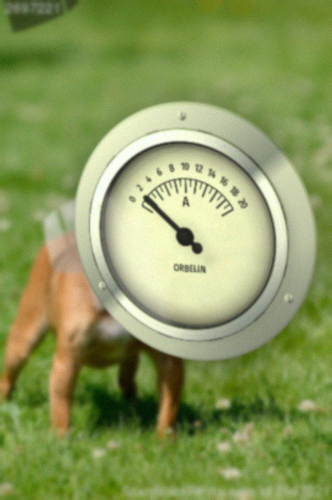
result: 2 A
